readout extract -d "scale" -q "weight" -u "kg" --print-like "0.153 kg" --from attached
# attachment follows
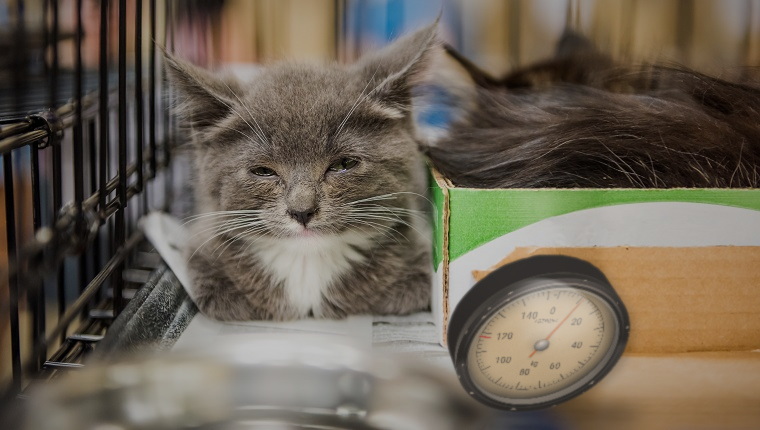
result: 10 kg
